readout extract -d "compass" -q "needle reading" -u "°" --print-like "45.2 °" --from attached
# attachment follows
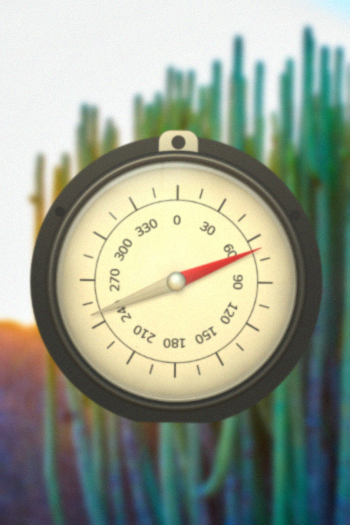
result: 67.5 °
